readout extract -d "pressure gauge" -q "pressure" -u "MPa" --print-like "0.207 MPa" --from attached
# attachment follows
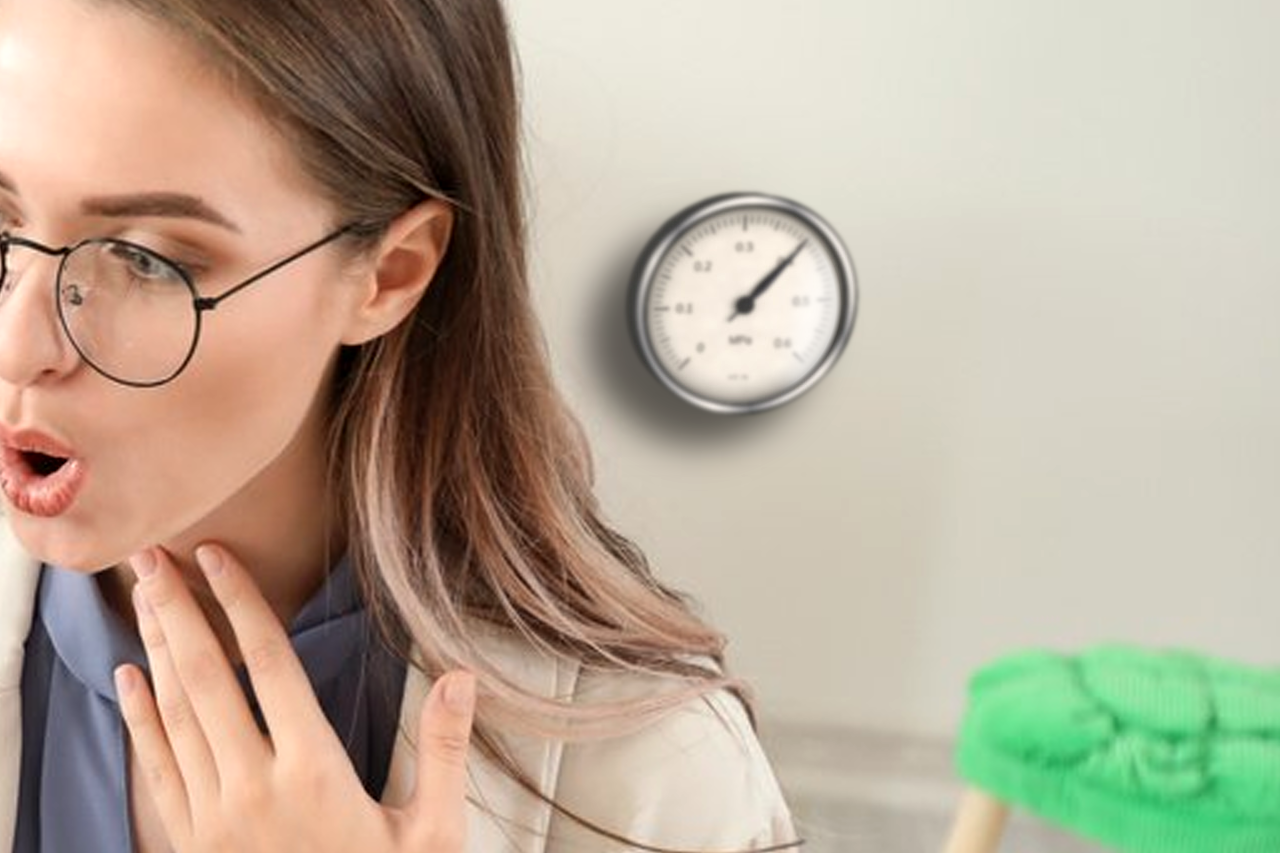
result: 0.4 MPa
